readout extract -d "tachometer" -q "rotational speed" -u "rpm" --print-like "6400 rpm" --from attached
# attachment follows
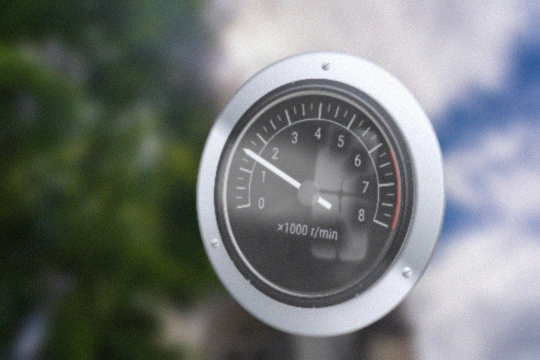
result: 1500 rpm
